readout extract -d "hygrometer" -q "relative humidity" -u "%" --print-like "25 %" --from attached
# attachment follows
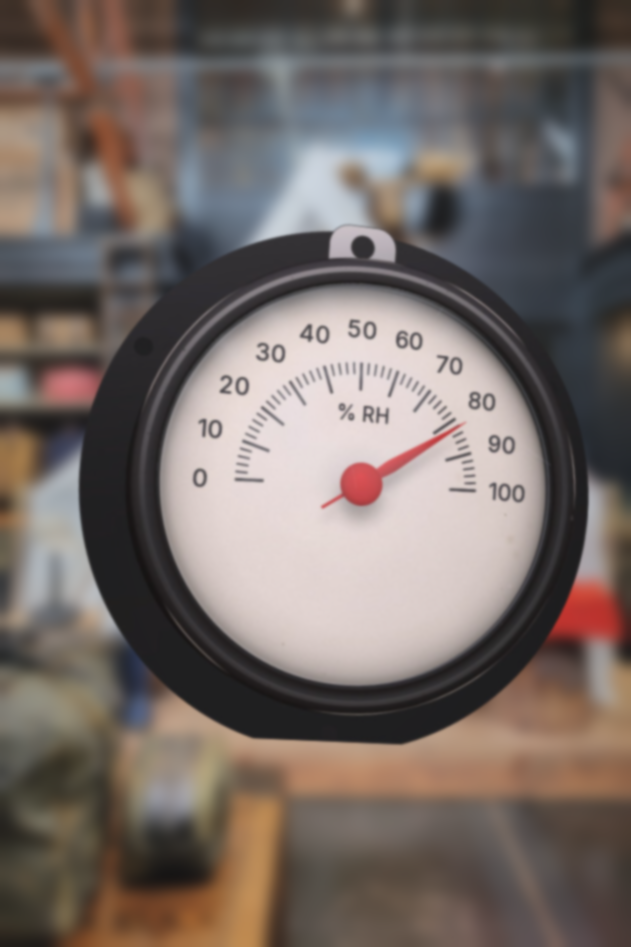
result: 82 %
